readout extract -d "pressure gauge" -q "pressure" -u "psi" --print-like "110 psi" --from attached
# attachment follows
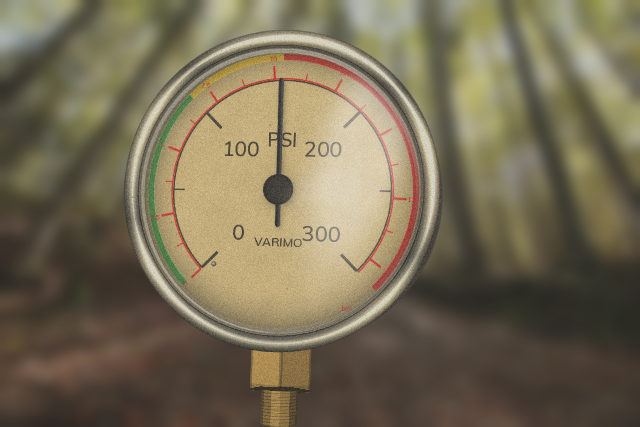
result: 150 psi
